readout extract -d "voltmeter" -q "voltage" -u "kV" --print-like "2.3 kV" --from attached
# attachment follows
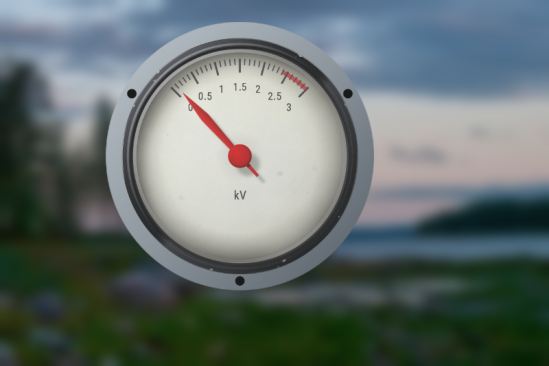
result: 0.1 kV
